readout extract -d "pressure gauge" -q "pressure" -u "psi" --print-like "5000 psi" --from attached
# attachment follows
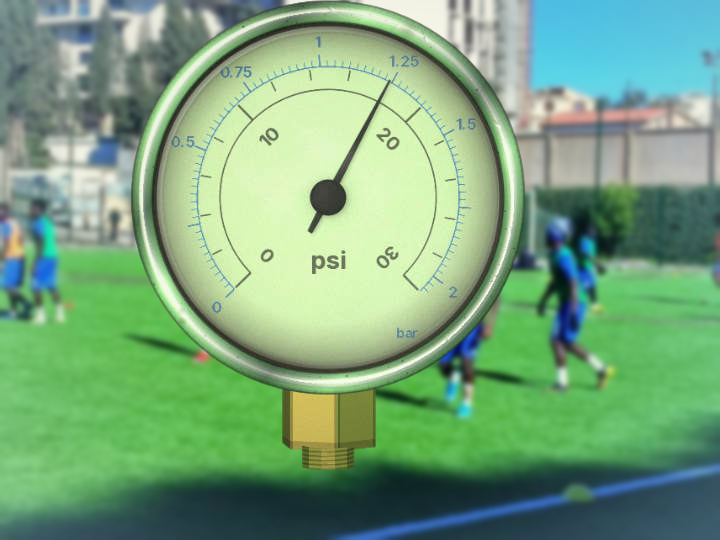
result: 18 psi
